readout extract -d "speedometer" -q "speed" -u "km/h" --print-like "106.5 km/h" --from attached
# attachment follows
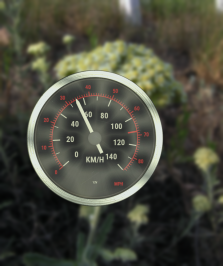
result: 55 km/h
